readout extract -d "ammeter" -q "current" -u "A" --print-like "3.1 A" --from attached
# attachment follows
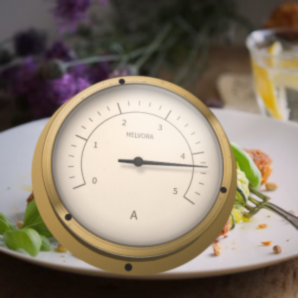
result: 4.3 A
